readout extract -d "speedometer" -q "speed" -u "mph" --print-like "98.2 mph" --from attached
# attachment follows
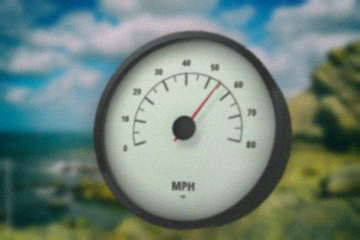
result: 55 mph
